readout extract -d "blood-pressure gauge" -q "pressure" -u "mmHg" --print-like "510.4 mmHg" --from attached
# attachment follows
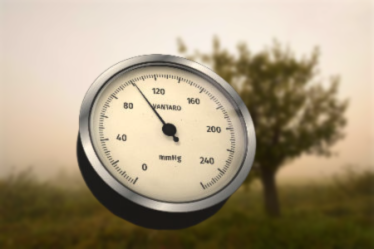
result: 100 mmHg
